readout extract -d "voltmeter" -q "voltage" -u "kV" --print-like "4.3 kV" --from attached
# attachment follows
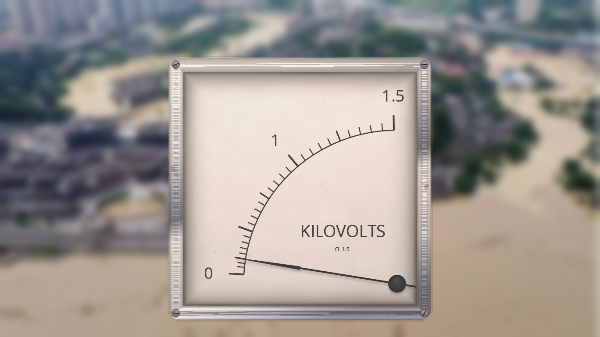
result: 0.25 kV
